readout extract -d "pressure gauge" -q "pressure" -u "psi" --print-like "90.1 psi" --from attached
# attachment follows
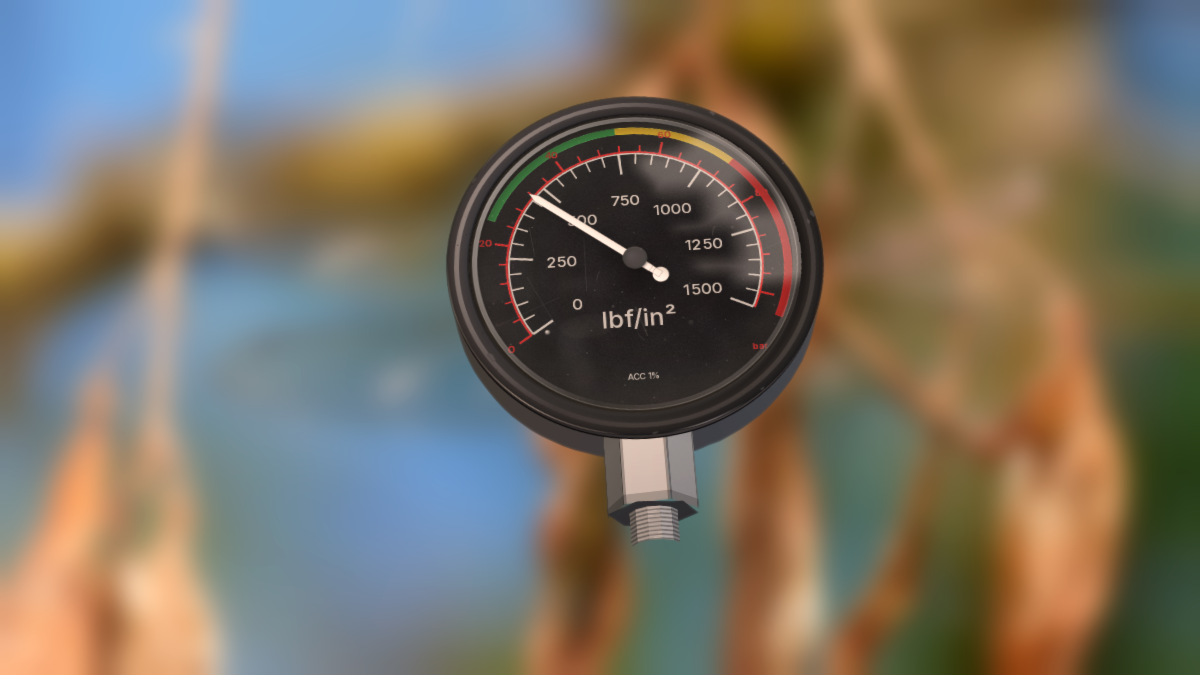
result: 450 psi
